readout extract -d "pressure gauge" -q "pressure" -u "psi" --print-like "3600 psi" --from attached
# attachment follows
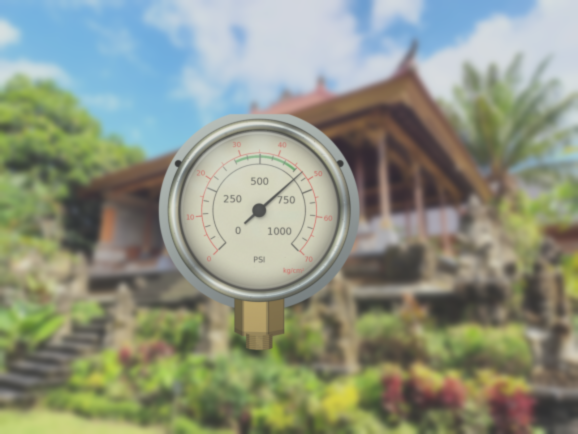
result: 675 psi
